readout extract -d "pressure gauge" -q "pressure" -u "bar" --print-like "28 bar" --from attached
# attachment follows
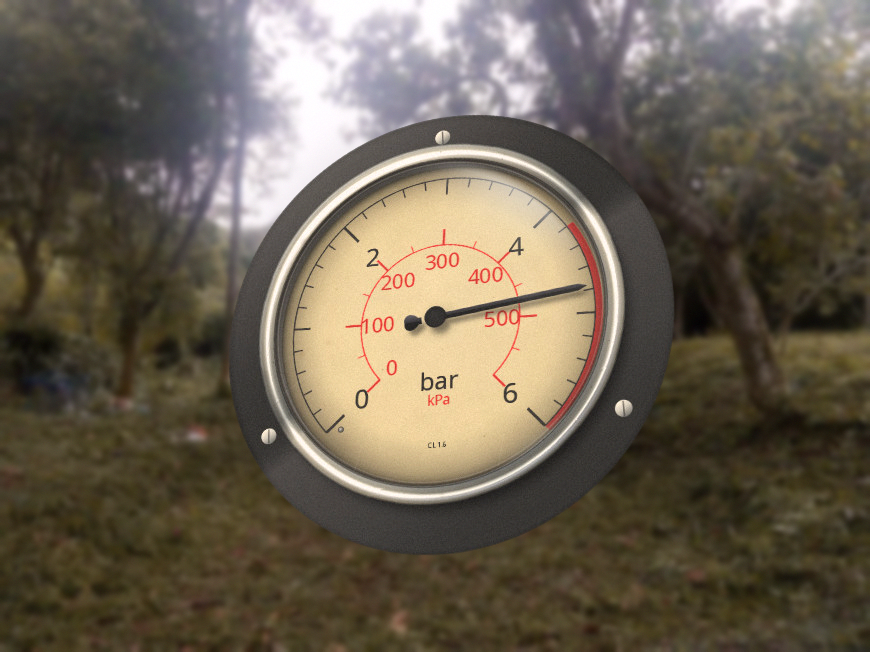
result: 4.8 bar
